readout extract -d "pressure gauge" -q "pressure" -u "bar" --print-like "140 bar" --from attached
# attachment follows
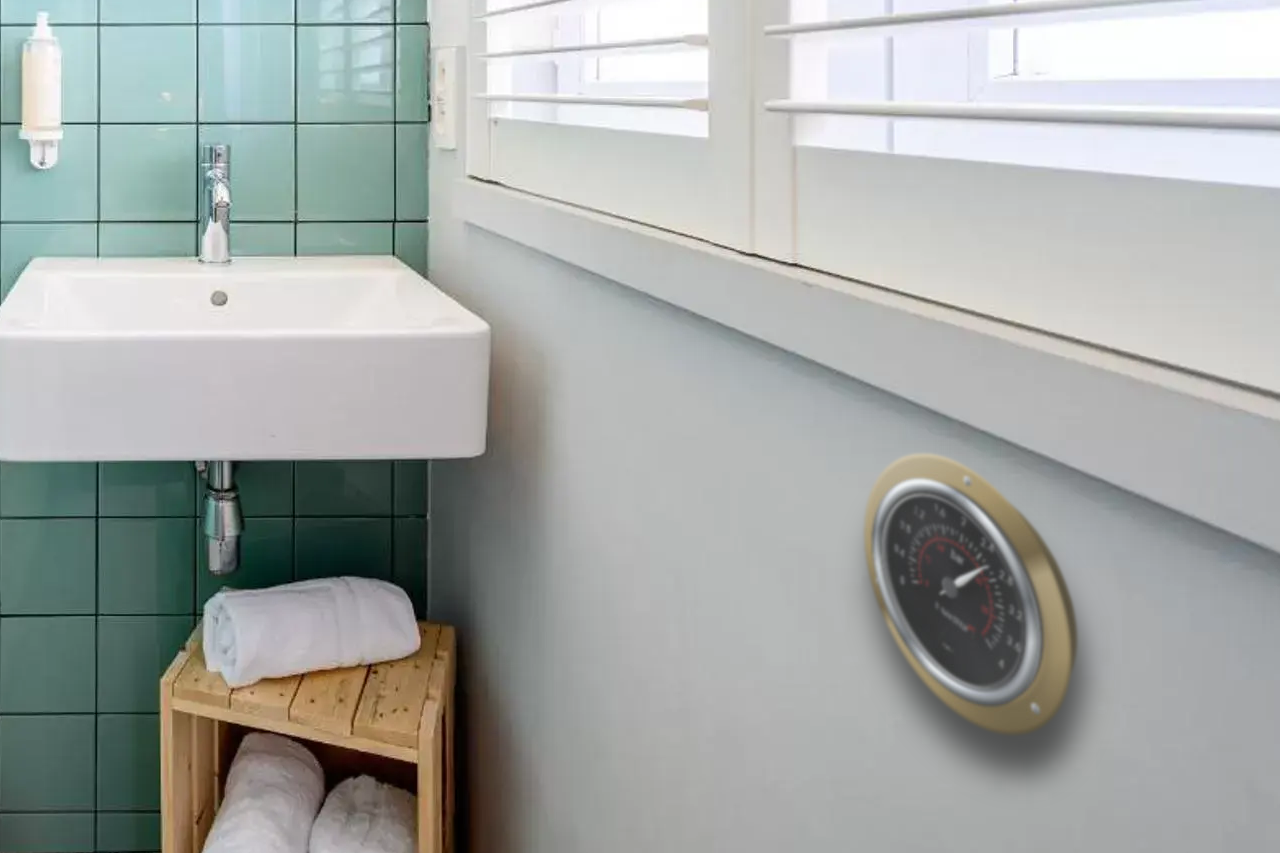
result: 2.6 bar
